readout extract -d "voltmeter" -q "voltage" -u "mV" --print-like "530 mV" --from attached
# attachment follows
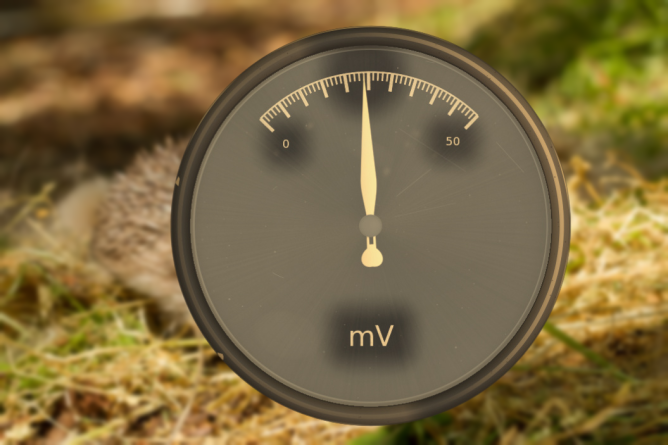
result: 24 mV
